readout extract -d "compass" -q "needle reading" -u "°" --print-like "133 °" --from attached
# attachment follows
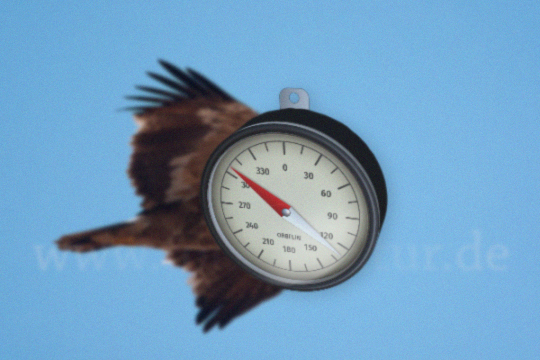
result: 307.5 °
